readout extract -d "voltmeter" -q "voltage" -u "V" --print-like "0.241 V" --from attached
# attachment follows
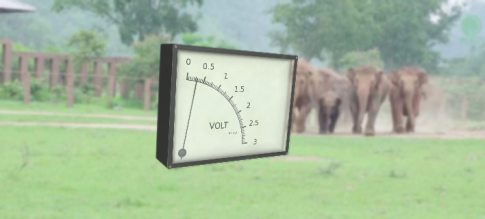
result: 0.25 V
